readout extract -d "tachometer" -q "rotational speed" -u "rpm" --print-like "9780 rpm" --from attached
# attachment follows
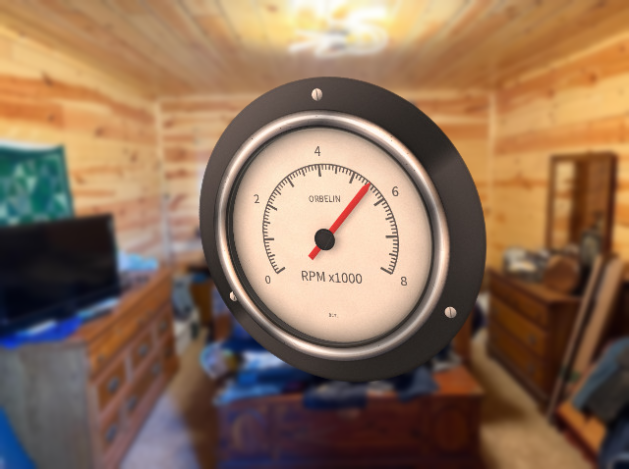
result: 5500 rpm
